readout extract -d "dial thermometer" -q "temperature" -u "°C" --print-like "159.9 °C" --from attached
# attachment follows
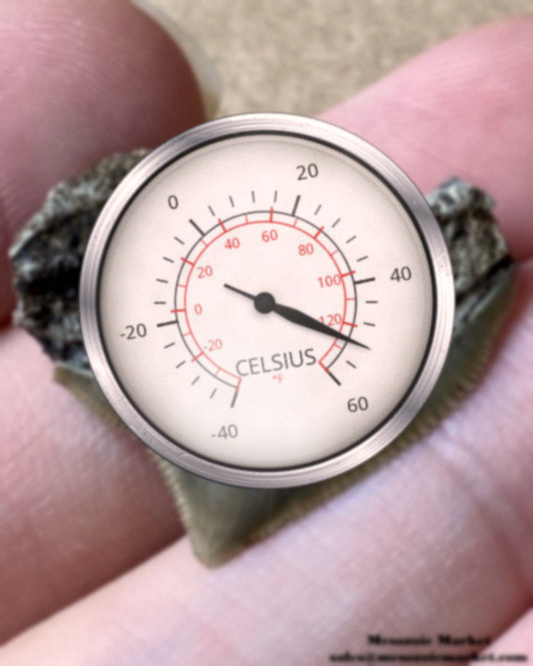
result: 52 °C
